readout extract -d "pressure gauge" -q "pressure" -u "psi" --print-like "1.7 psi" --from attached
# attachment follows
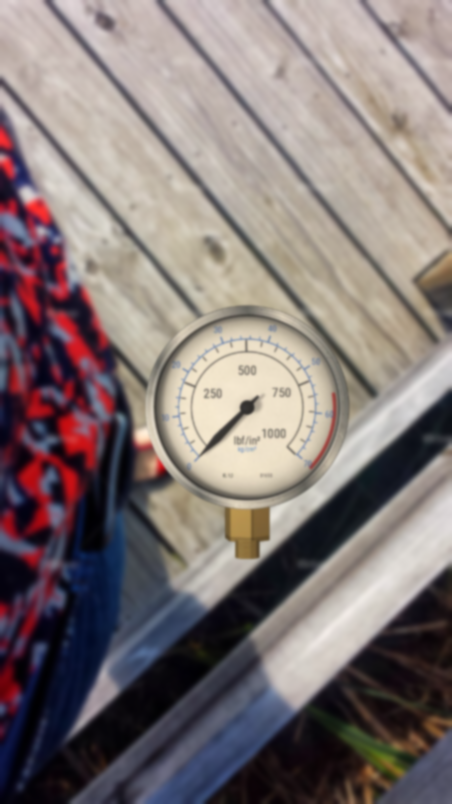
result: 0 psi
